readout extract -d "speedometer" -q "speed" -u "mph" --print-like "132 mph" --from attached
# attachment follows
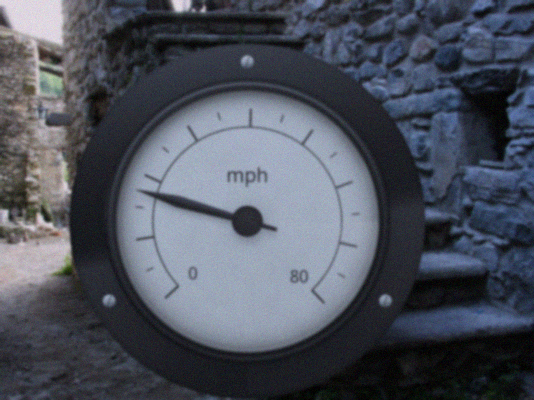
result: 17.5 mph
